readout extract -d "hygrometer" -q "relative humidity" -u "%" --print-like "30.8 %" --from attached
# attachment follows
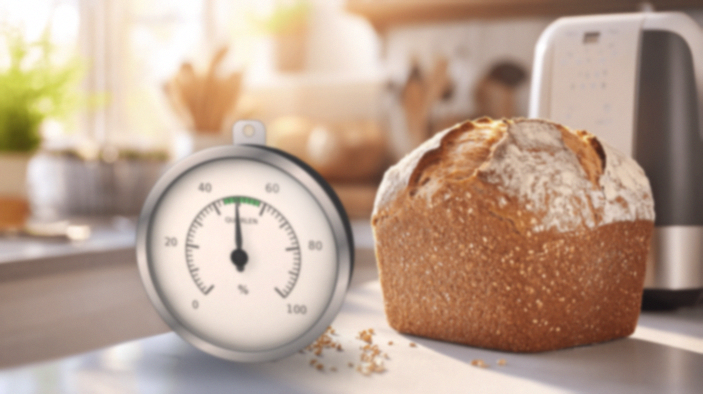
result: 50 %
